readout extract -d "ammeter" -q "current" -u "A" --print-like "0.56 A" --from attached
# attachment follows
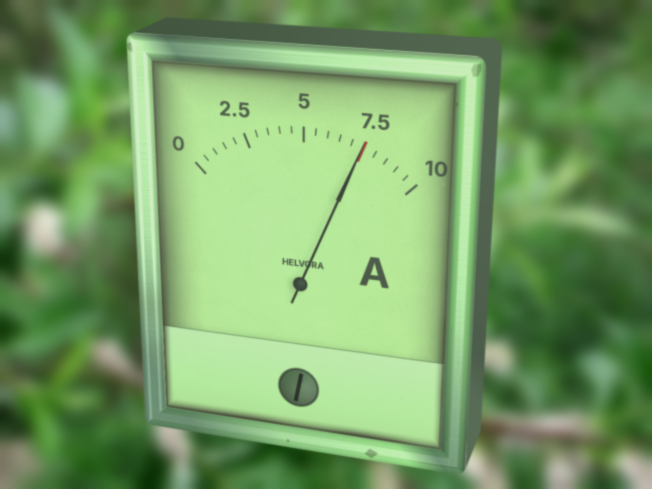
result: 7.5 A
